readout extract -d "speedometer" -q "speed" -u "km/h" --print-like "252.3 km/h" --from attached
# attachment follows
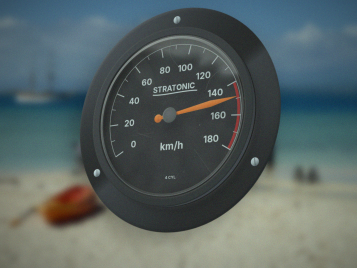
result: 150 km/h
